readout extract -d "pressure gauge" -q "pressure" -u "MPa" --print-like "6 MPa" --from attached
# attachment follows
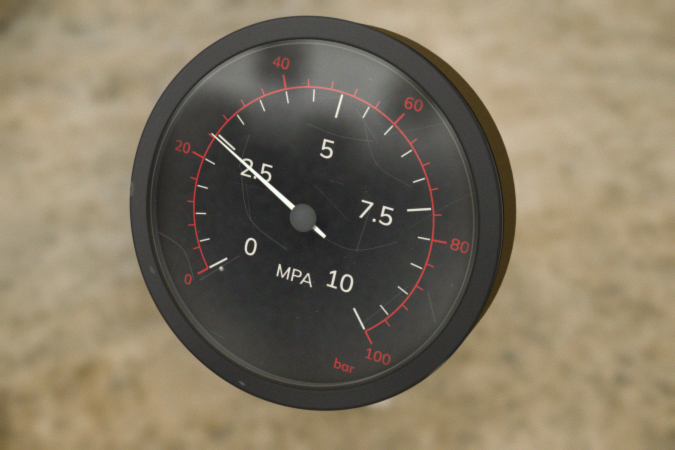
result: 2.5 MPa
